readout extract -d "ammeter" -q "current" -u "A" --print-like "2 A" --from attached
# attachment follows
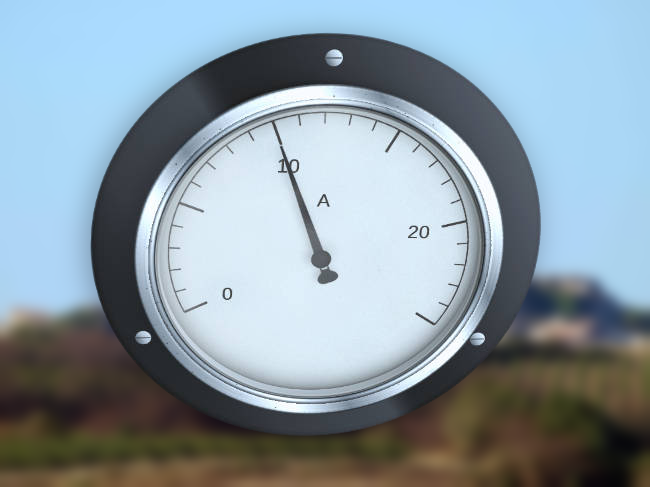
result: 10 A
